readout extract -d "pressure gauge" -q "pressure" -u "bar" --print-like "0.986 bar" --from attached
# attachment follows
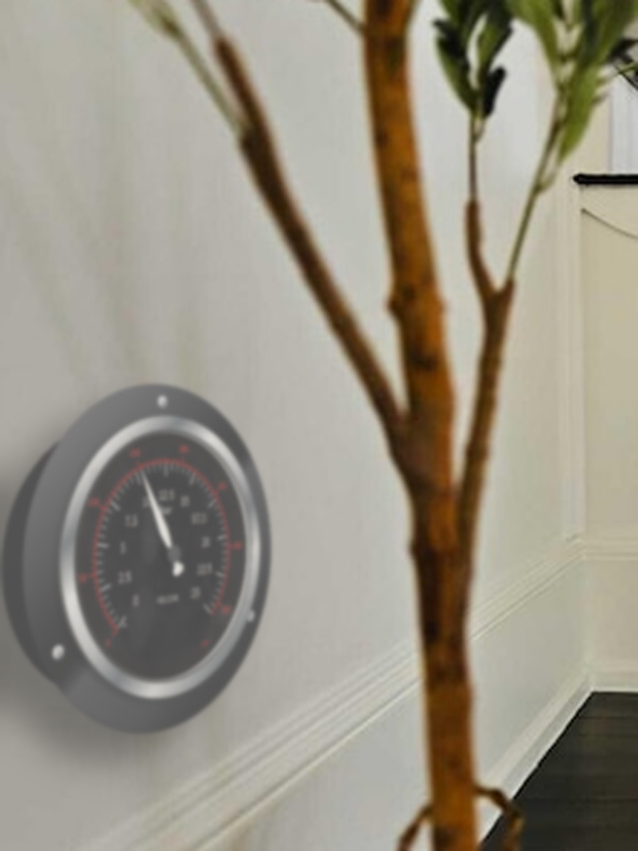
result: 10 bar
